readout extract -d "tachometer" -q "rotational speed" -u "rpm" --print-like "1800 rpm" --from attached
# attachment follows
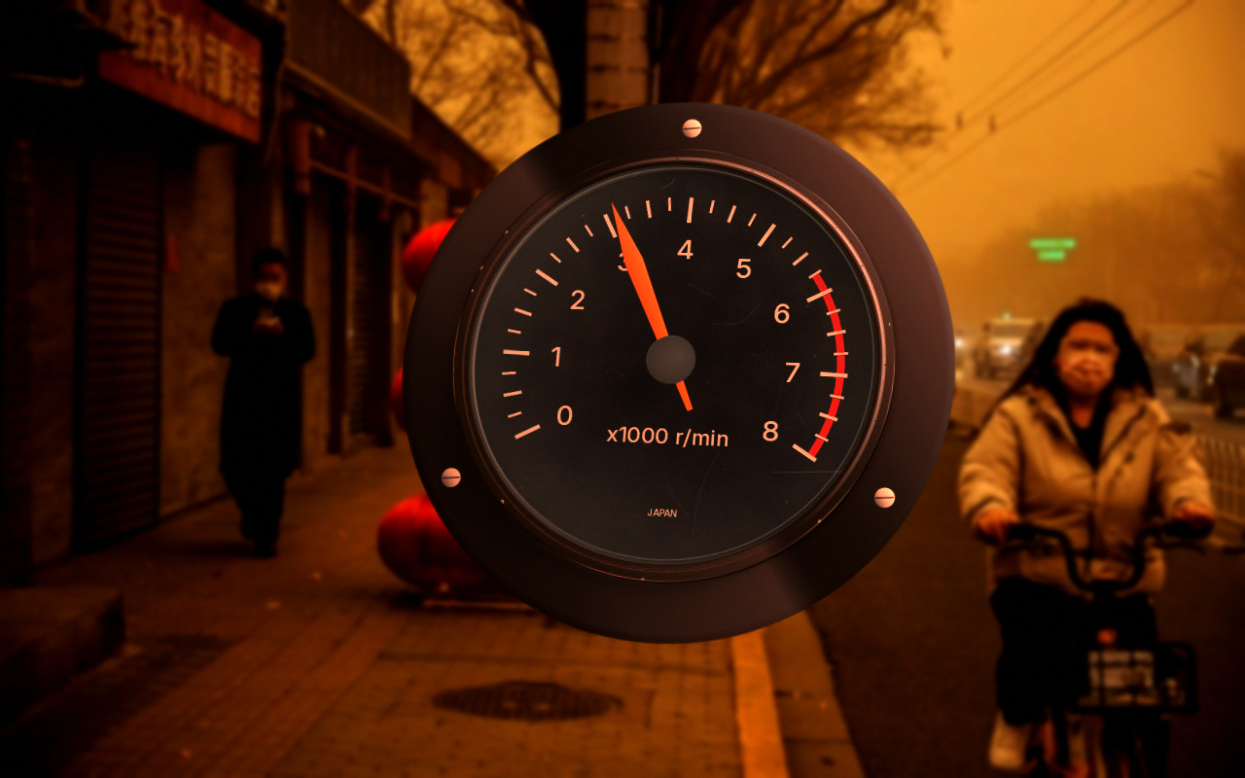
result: 3125 rpm
